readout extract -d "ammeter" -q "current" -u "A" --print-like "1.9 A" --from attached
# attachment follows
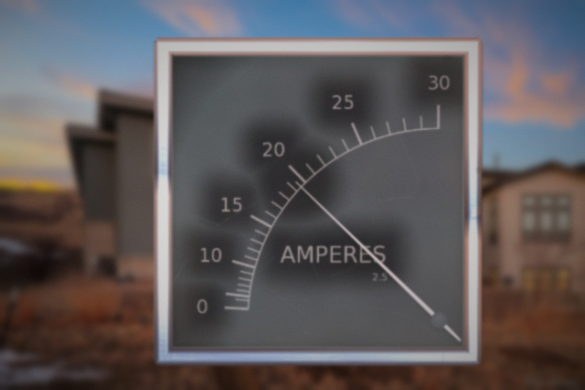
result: 19.5 A
